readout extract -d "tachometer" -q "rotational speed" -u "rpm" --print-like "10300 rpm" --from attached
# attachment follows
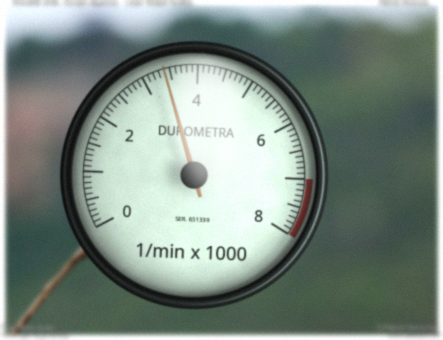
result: 3400 rpm
